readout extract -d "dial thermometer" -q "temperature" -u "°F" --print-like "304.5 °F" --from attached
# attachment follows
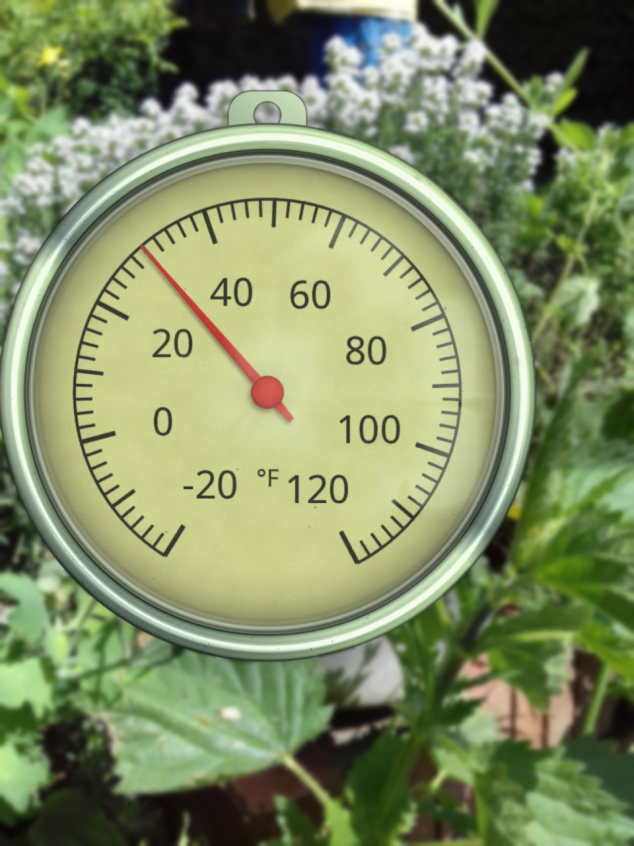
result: 30 °F
